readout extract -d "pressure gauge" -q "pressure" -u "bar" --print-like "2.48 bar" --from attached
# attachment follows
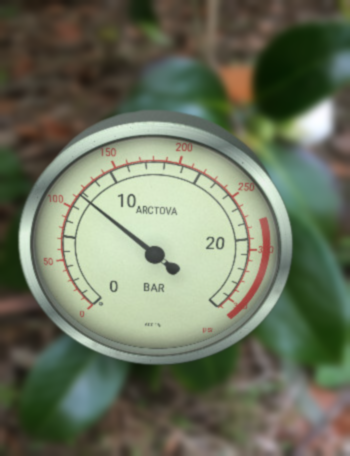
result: 8 bar
